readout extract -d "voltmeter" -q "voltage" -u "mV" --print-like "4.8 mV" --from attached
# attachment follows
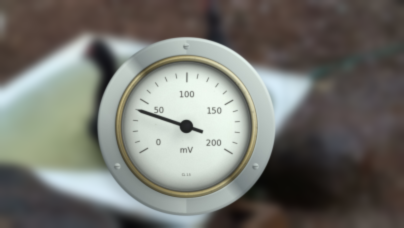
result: 40 mV
